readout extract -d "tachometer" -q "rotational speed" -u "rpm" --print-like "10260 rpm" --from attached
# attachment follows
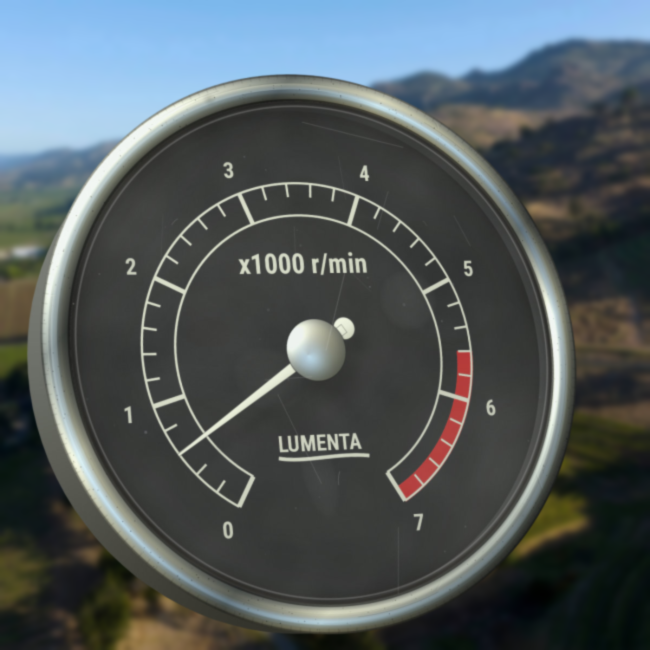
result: 600 rpm
